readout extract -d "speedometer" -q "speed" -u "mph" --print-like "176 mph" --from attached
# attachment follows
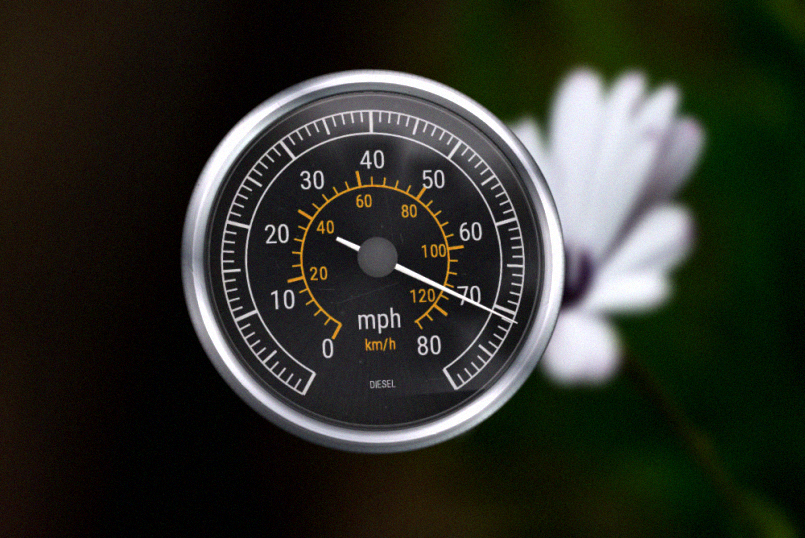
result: 71 mph
